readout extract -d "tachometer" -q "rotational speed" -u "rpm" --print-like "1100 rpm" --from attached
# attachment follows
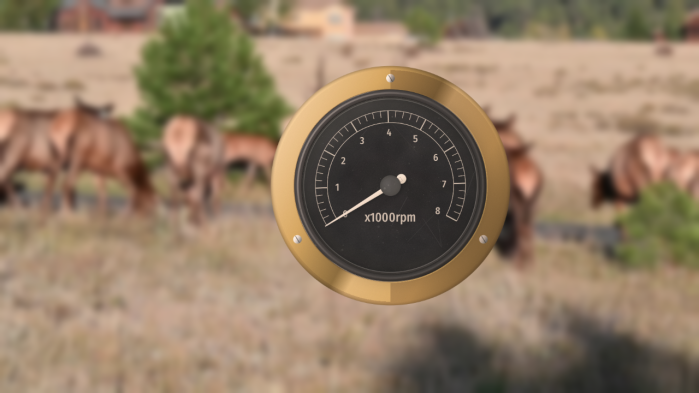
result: 0 rpm
